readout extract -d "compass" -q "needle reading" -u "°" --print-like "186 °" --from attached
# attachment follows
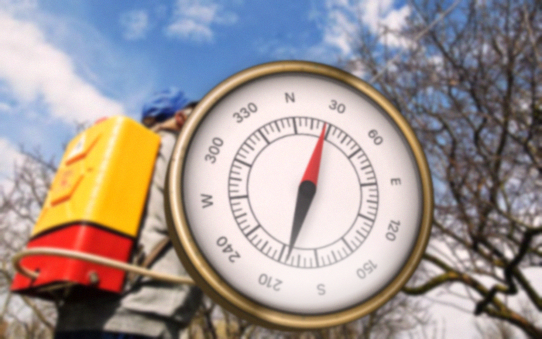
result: 25 °
